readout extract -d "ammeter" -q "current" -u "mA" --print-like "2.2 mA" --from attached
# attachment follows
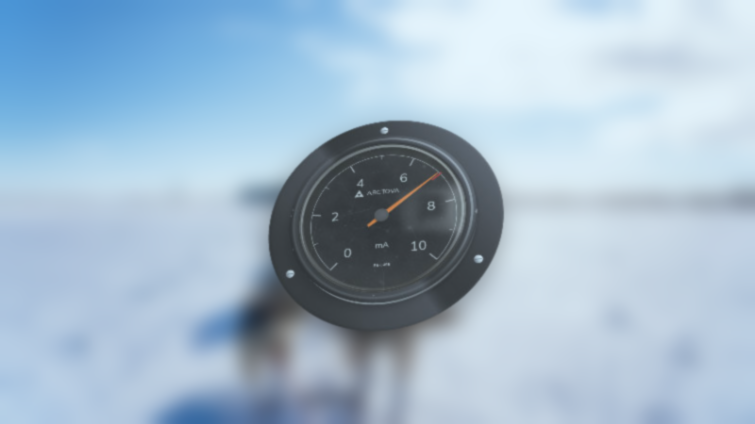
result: 7 mA
